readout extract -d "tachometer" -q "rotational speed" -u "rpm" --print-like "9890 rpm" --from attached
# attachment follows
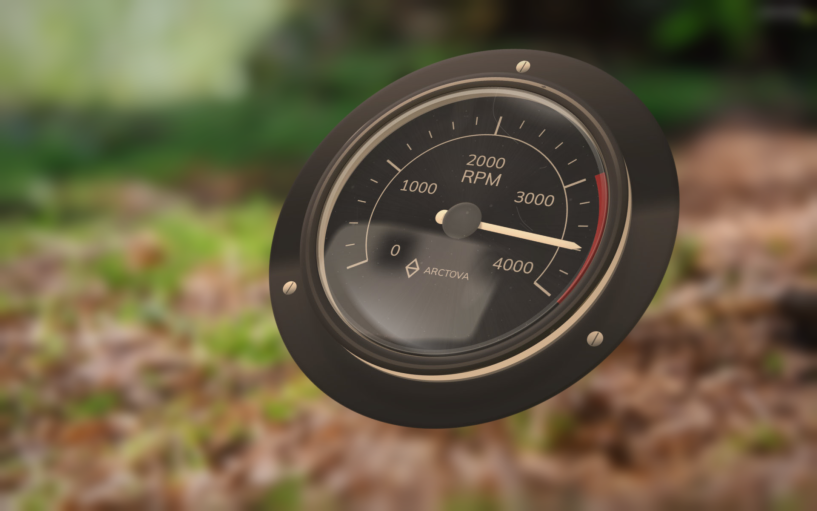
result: 3600 rpm
